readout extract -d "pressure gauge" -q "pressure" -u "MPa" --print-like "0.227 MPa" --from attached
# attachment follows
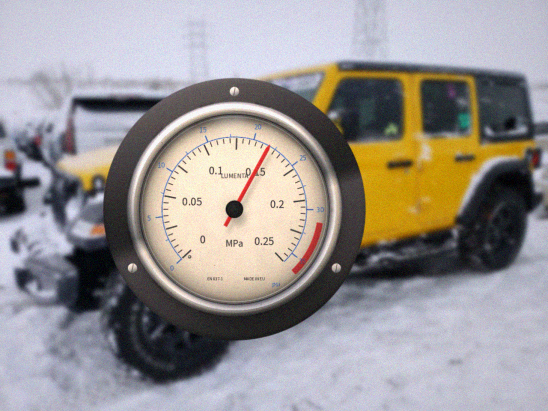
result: 0.15 MPa
